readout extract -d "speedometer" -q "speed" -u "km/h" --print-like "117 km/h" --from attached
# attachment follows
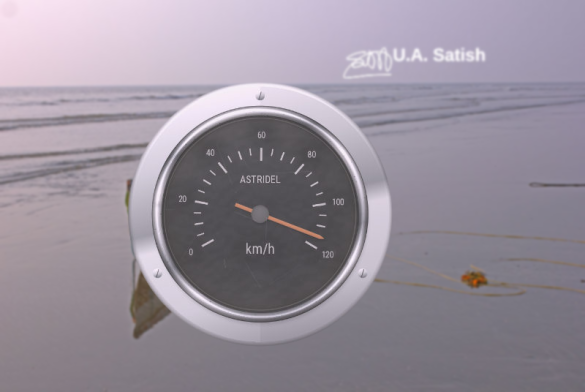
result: 115 km/h
